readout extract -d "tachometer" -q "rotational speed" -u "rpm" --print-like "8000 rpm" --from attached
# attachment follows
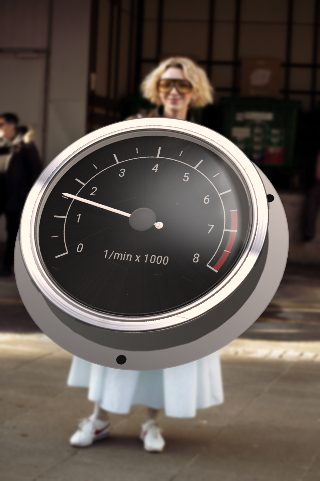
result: 1500 rpm
